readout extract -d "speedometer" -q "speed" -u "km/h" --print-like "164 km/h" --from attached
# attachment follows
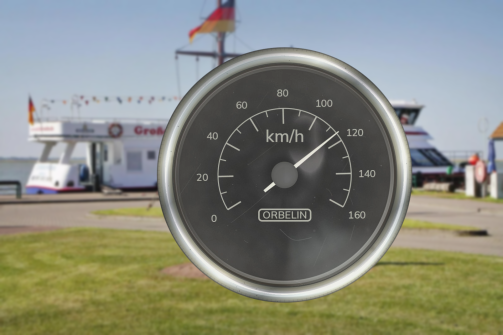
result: 115 km/h
